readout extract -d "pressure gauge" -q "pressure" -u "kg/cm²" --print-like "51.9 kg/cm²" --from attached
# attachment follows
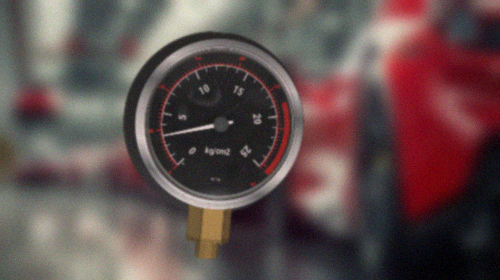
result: 3 kg/cm²
